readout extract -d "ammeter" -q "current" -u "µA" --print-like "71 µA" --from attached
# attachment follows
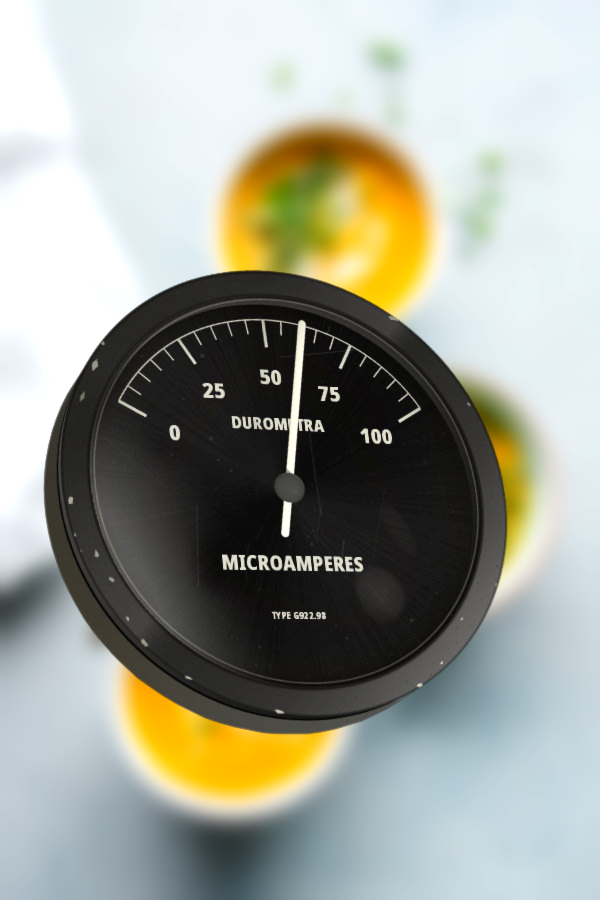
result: 60 µA
